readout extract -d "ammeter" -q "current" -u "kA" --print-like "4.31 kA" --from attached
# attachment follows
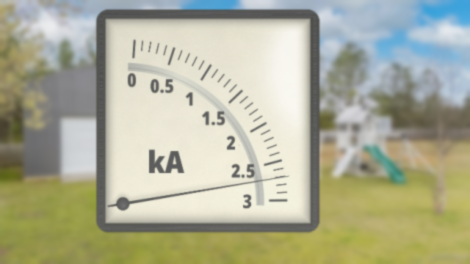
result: 2.7 kA
